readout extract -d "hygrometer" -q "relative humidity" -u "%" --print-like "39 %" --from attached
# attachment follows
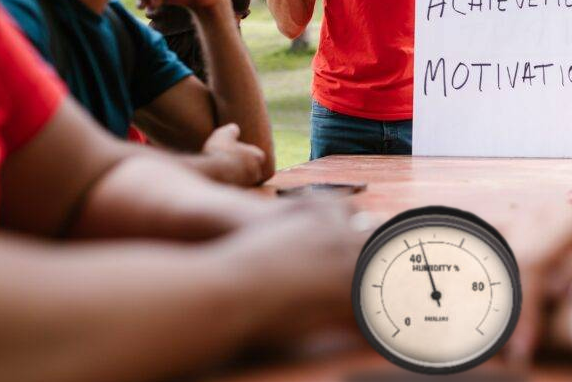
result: 45 %
